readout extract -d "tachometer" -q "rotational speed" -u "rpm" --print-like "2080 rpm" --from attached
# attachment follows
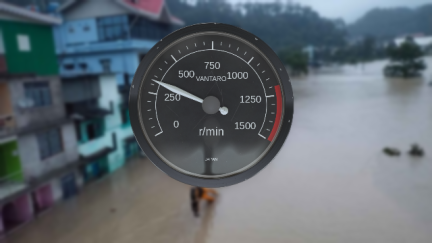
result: 325 rpm
